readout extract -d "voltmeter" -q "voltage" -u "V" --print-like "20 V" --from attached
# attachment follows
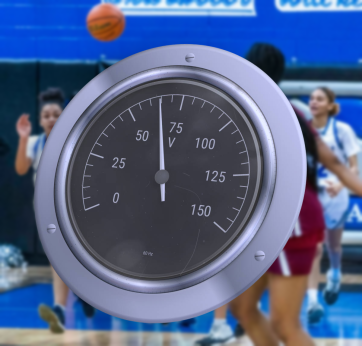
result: 65 V
